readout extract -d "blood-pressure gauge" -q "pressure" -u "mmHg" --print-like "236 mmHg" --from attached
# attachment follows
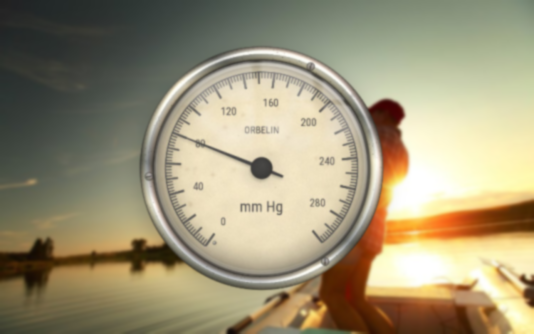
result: 80 mmHg
